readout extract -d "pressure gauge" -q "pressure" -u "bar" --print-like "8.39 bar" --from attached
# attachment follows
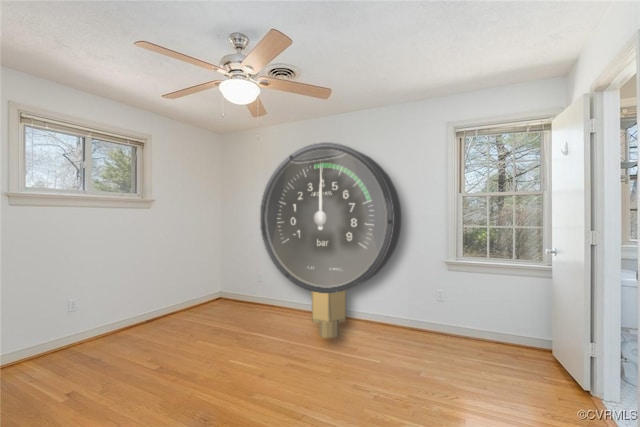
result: 4 bar
